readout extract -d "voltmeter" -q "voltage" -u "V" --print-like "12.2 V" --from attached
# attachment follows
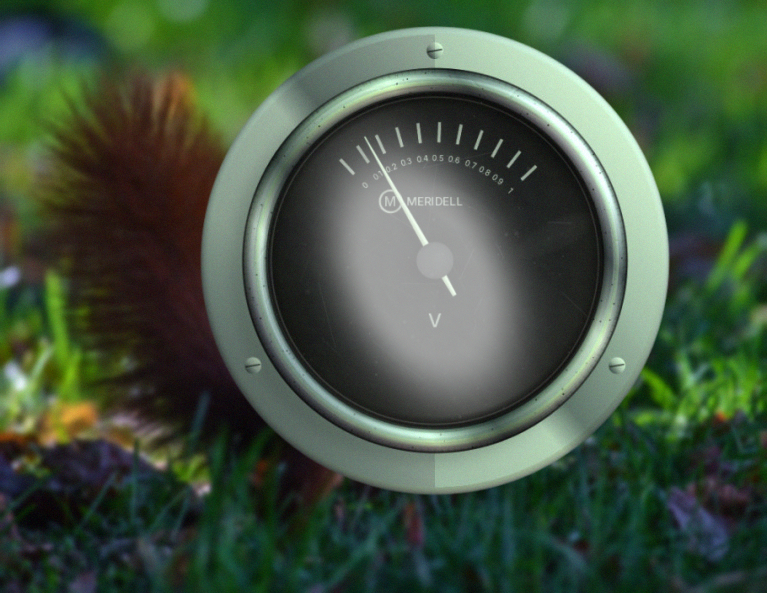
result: 0.15 V
